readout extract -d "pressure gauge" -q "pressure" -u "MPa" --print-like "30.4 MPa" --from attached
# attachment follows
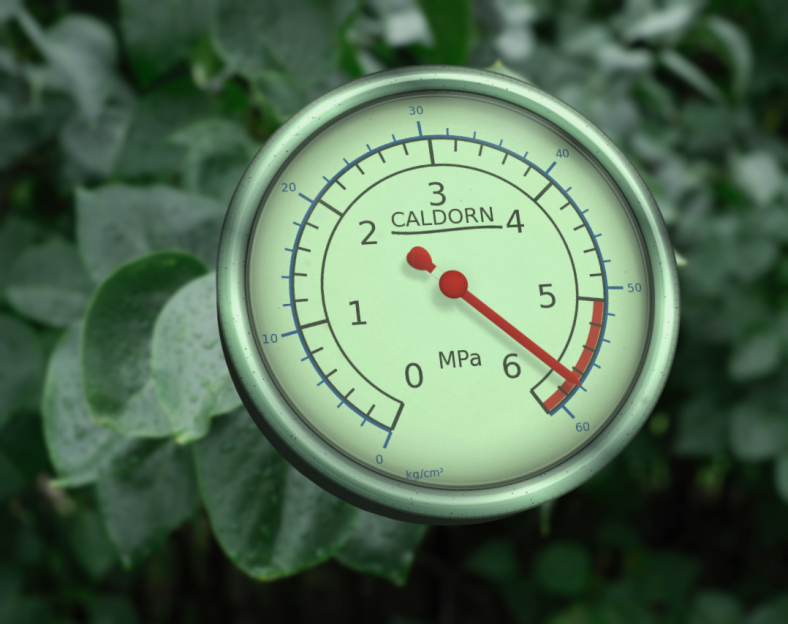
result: 5.7 MPa
